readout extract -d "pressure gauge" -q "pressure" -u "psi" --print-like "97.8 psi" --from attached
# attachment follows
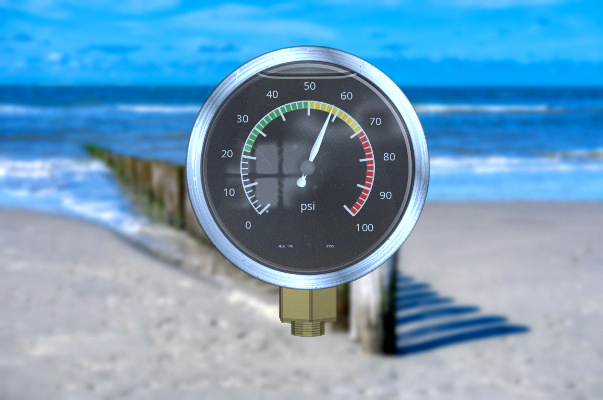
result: 58 psi
